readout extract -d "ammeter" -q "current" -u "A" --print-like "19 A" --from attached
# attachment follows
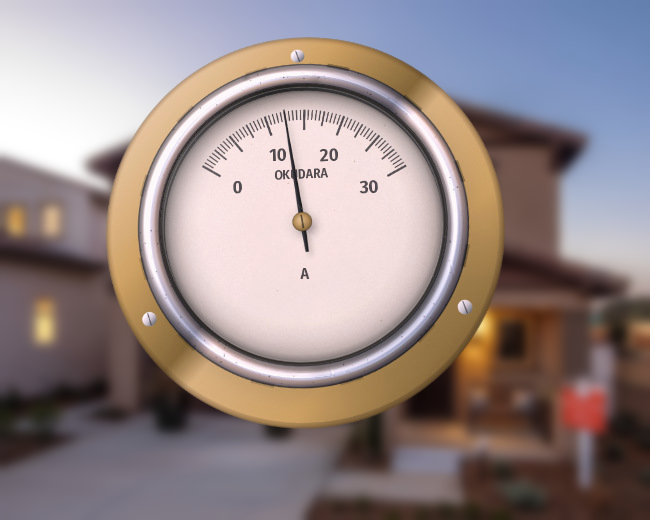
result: 12.5 A
